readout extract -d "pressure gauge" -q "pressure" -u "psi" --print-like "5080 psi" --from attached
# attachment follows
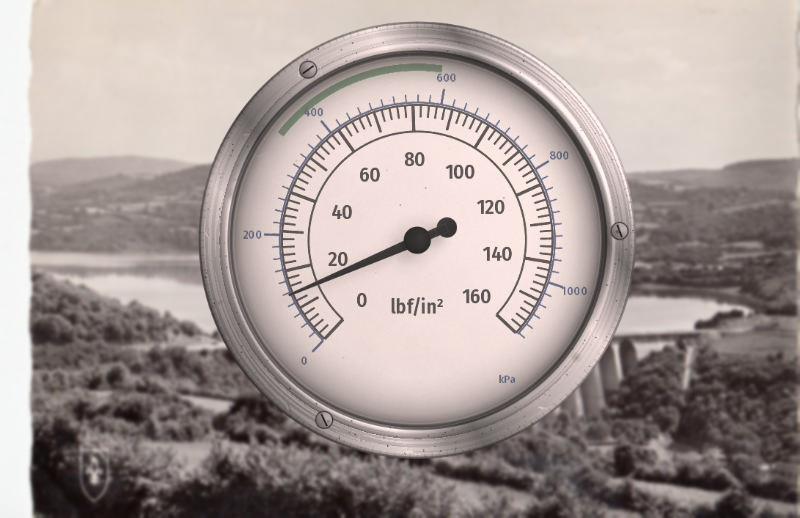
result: 14 psi
